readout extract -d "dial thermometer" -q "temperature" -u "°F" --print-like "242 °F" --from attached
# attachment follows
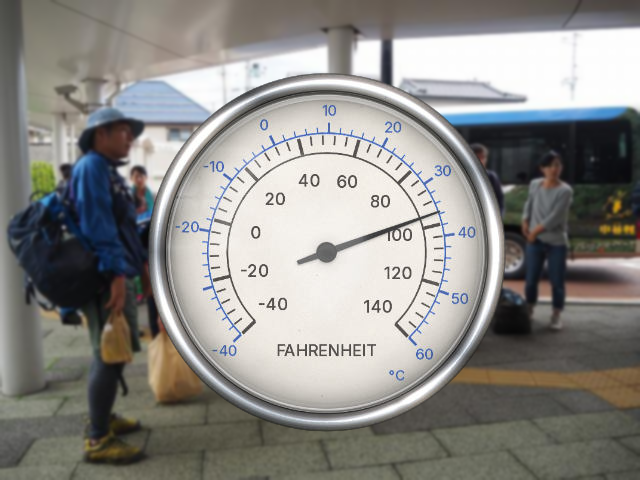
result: 96 °F
